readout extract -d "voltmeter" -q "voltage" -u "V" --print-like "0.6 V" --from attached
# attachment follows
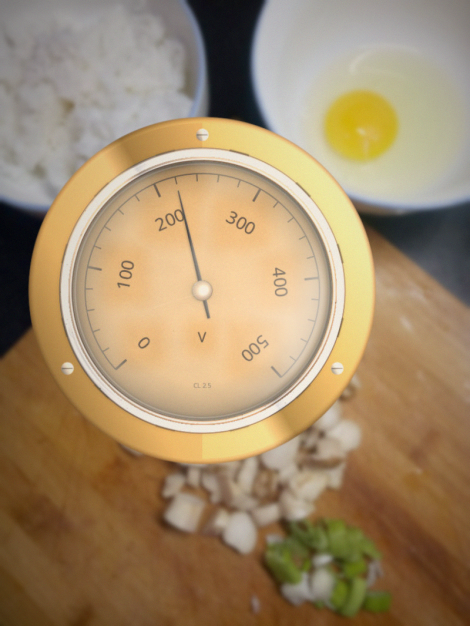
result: 220 V
